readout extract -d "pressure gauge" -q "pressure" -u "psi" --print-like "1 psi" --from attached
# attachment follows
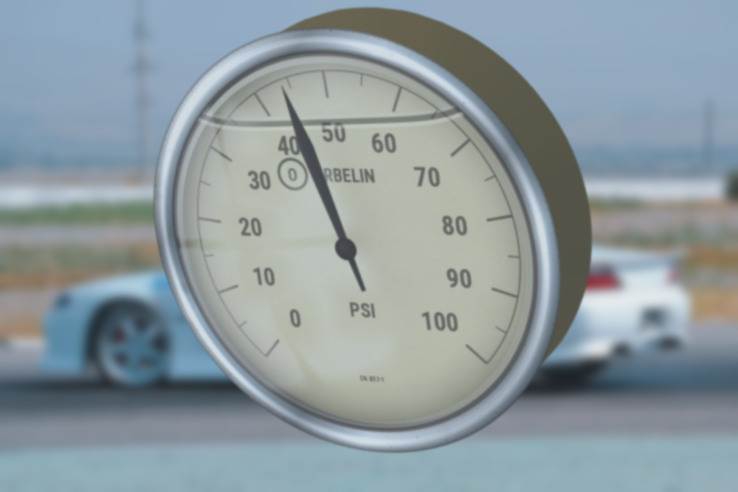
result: 45 psi
